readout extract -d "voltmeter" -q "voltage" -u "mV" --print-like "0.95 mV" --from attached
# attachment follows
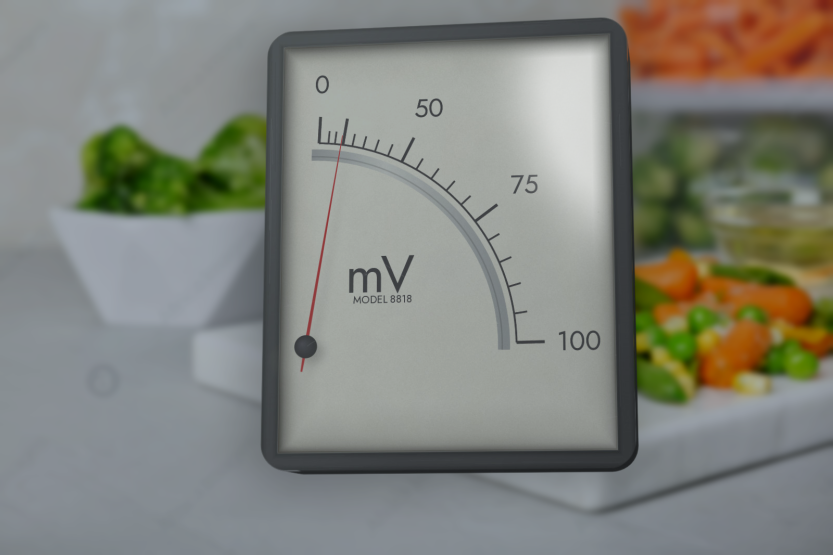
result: 25 mV
